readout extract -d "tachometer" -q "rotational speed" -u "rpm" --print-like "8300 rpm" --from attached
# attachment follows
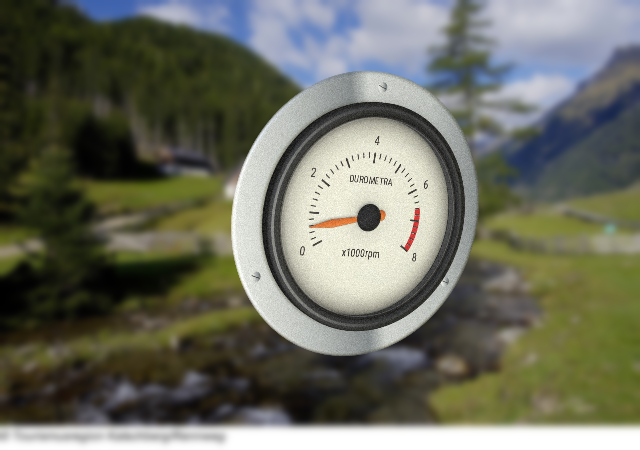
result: 600 rpm
